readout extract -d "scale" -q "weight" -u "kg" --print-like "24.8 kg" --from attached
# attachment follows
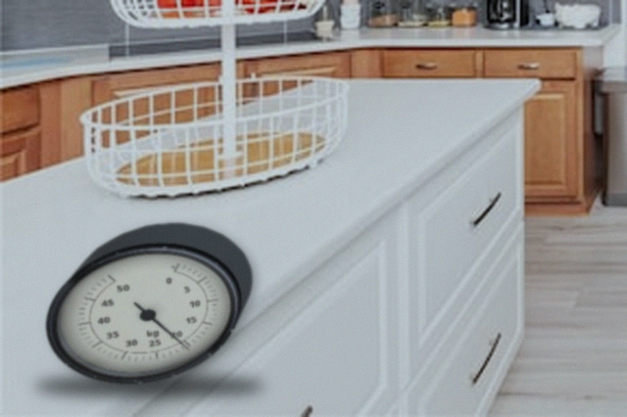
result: 20 kg
